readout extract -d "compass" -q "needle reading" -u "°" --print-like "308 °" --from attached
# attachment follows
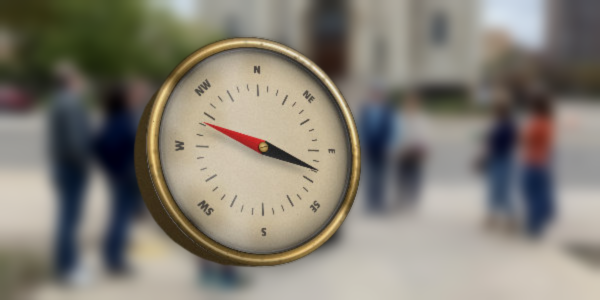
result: 290 °
